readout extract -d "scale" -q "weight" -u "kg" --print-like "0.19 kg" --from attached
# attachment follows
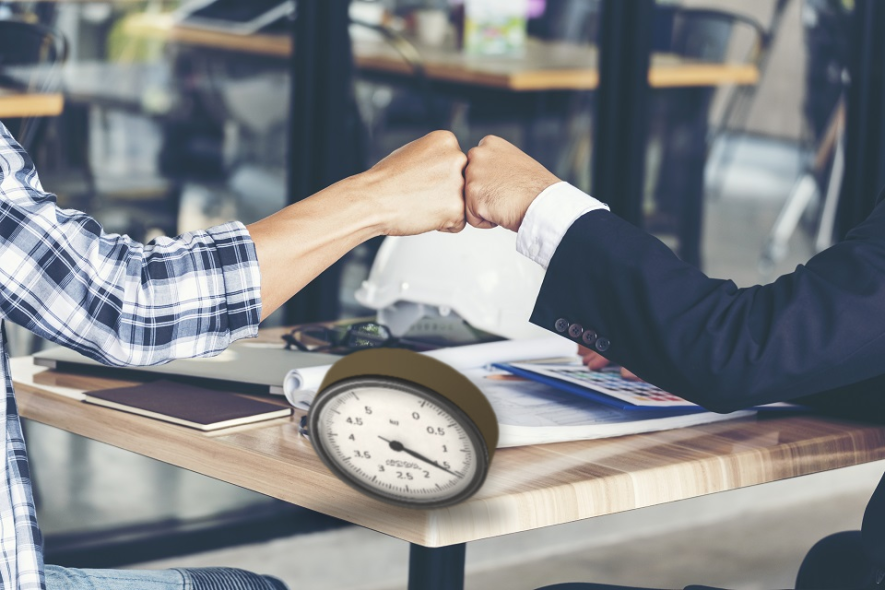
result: 1.5 kg
